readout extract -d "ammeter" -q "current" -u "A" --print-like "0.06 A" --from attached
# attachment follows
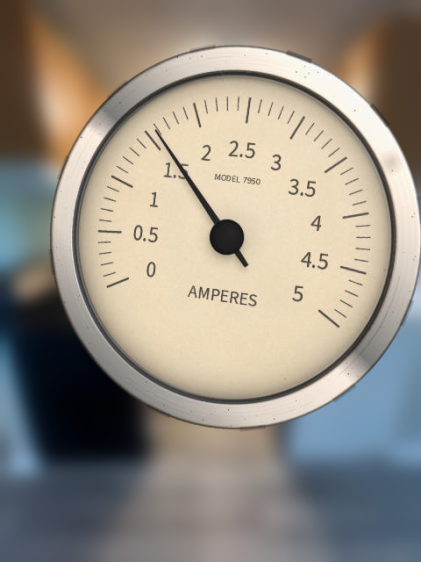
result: 1.6 A
